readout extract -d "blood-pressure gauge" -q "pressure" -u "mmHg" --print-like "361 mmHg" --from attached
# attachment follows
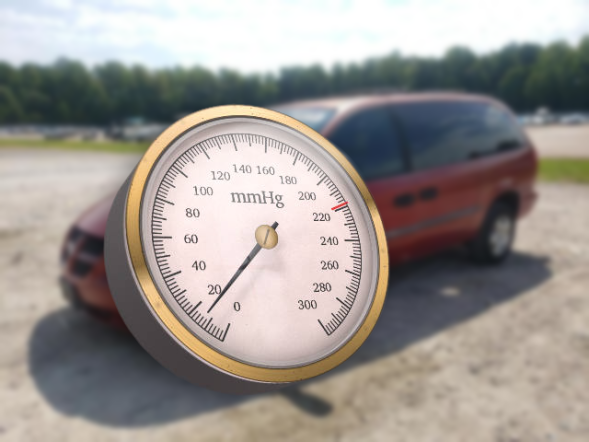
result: 14 mmHg
